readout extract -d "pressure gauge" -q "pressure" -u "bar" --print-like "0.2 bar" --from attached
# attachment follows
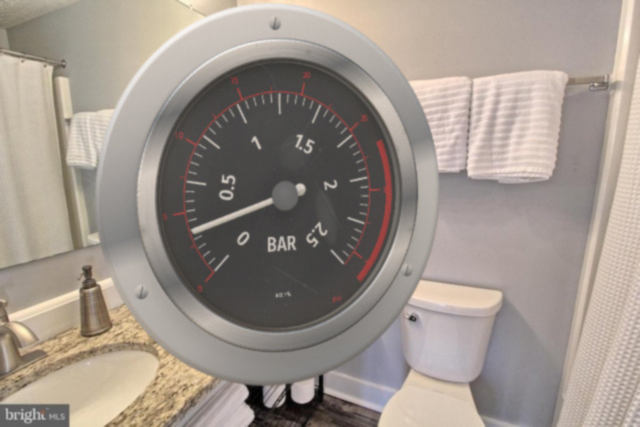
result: 0.25 bar
